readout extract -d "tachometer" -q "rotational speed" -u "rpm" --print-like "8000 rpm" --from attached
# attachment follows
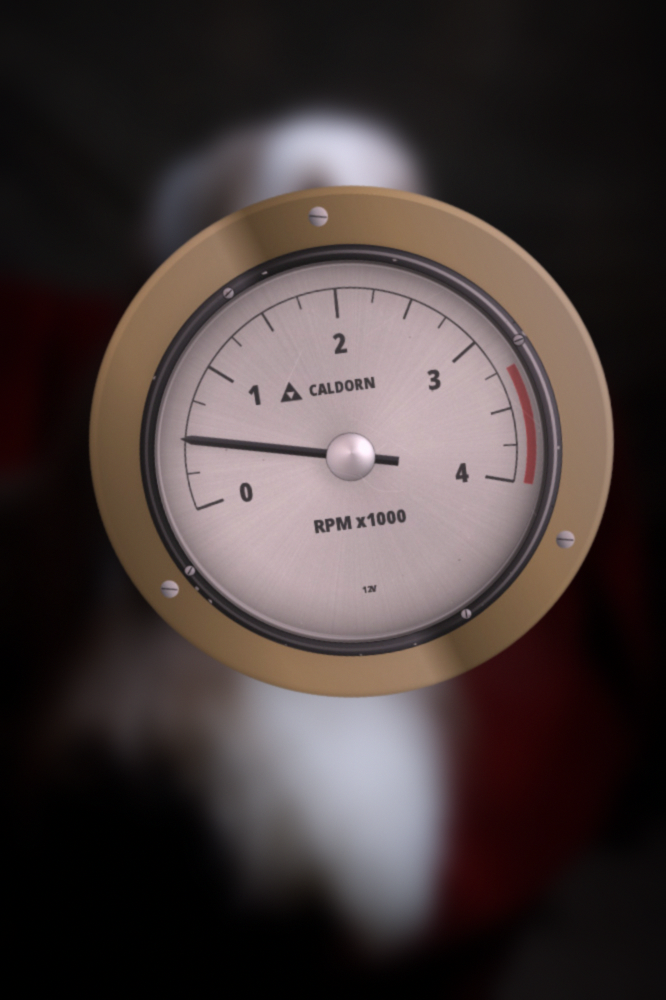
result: 500 rpm
